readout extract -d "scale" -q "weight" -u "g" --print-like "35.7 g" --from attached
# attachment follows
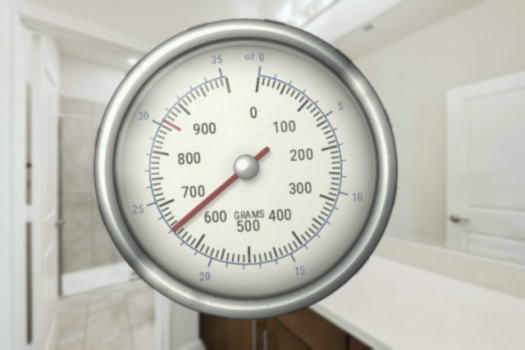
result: 650 g
